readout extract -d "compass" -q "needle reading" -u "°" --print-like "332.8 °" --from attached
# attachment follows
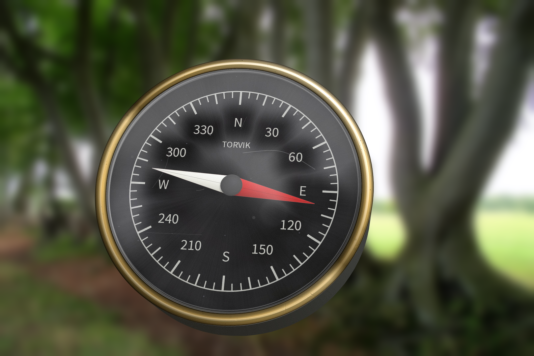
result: 100 °
